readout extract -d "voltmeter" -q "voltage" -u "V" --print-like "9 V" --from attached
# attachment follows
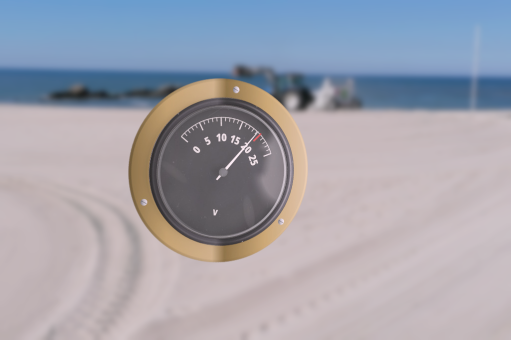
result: 19 V
